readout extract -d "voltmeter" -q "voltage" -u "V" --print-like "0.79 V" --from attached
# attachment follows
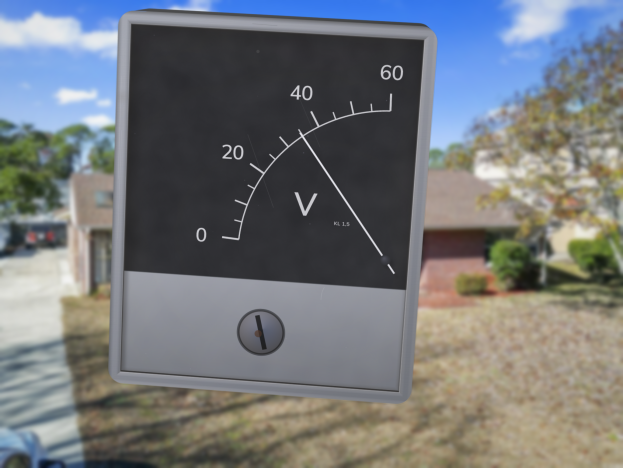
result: 35 V
